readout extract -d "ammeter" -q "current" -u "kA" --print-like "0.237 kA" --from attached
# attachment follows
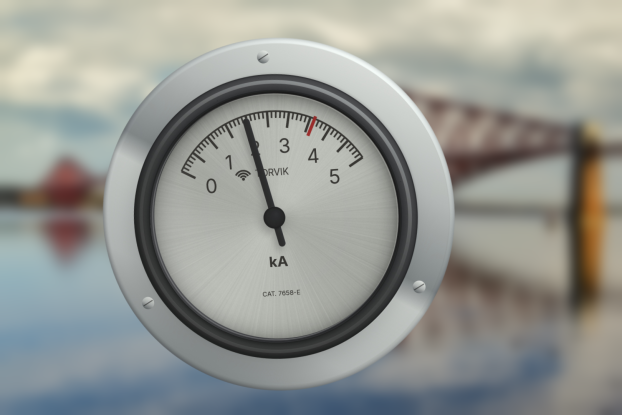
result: 2 kA
